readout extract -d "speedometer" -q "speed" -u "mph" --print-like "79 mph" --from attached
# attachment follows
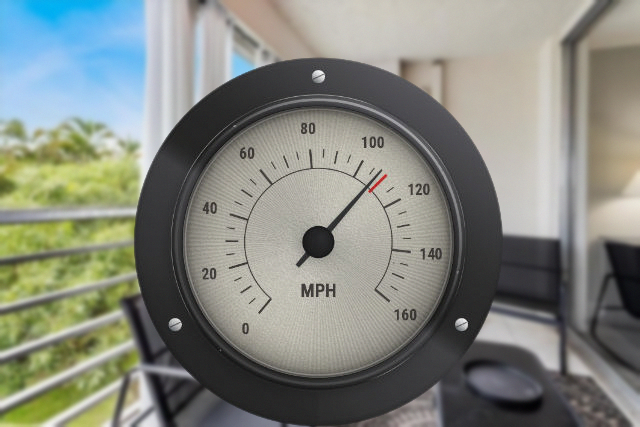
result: 107.5 mph
